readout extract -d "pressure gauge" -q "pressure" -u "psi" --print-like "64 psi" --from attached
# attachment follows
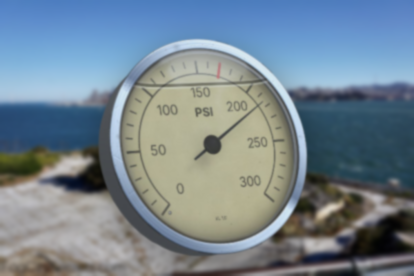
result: 215 psi
